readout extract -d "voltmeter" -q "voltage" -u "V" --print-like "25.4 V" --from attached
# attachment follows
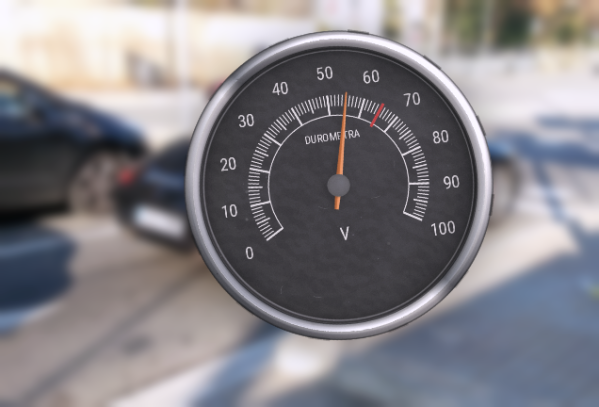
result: 55 V
